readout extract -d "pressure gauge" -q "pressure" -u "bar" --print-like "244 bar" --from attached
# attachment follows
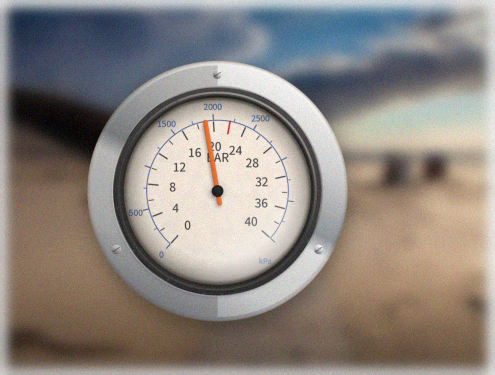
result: 19 bar
